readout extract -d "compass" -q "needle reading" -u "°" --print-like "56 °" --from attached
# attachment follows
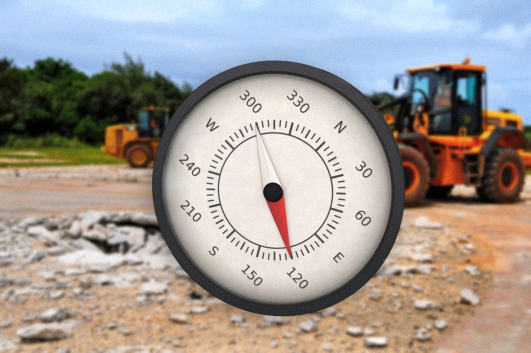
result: 120 °
